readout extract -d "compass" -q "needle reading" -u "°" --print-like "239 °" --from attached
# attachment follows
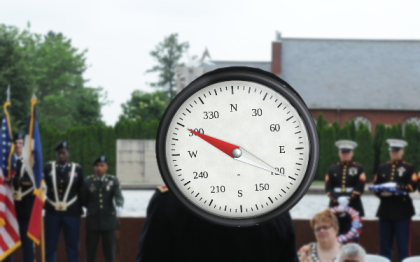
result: 300 °
